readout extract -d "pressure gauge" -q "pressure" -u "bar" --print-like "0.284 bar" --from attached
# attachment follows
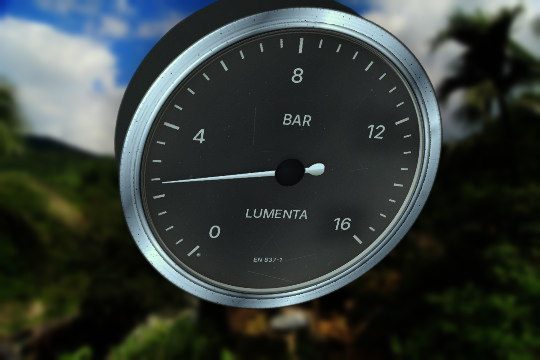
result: 2.5 bar
